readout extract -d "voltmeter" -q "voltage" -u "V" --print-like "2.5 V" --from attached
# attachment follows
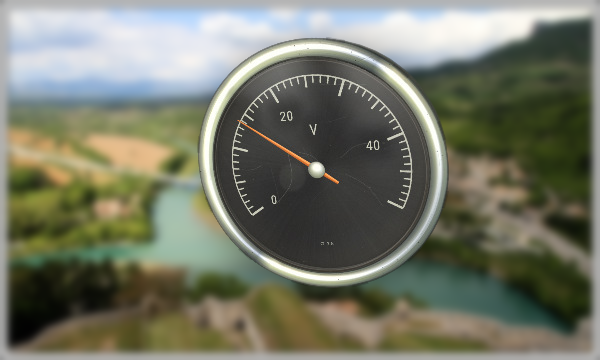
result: 14 V
